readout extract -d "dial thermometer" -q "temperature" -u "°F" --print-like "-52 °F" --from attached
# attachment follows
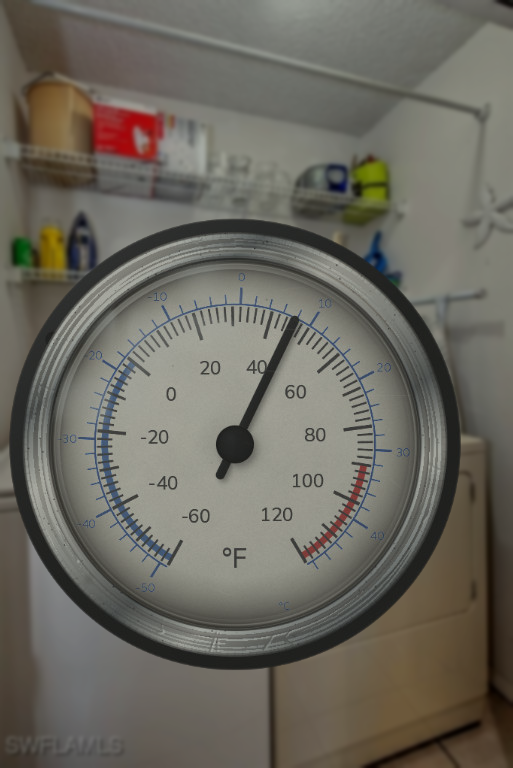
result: 46 °F
